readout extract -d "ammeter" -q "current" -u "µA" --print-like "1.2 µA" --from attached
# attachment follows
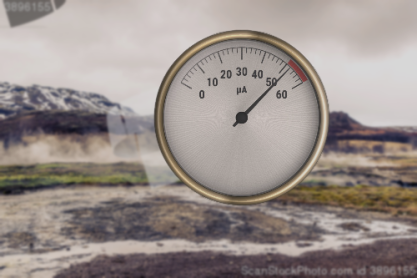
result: 52 µA
